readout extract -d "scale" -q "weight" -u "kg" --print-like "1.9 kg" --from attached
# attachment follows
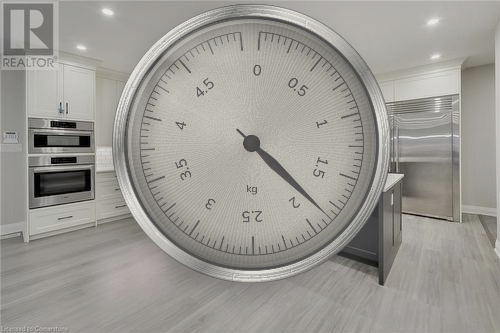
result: 1.85 kg
